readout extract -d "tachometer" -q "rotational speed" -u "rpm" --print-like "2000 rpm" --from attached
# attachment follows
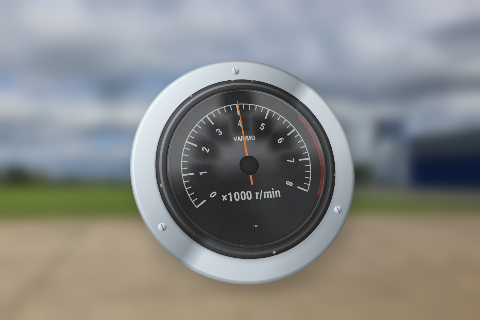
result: 4000 rpm
